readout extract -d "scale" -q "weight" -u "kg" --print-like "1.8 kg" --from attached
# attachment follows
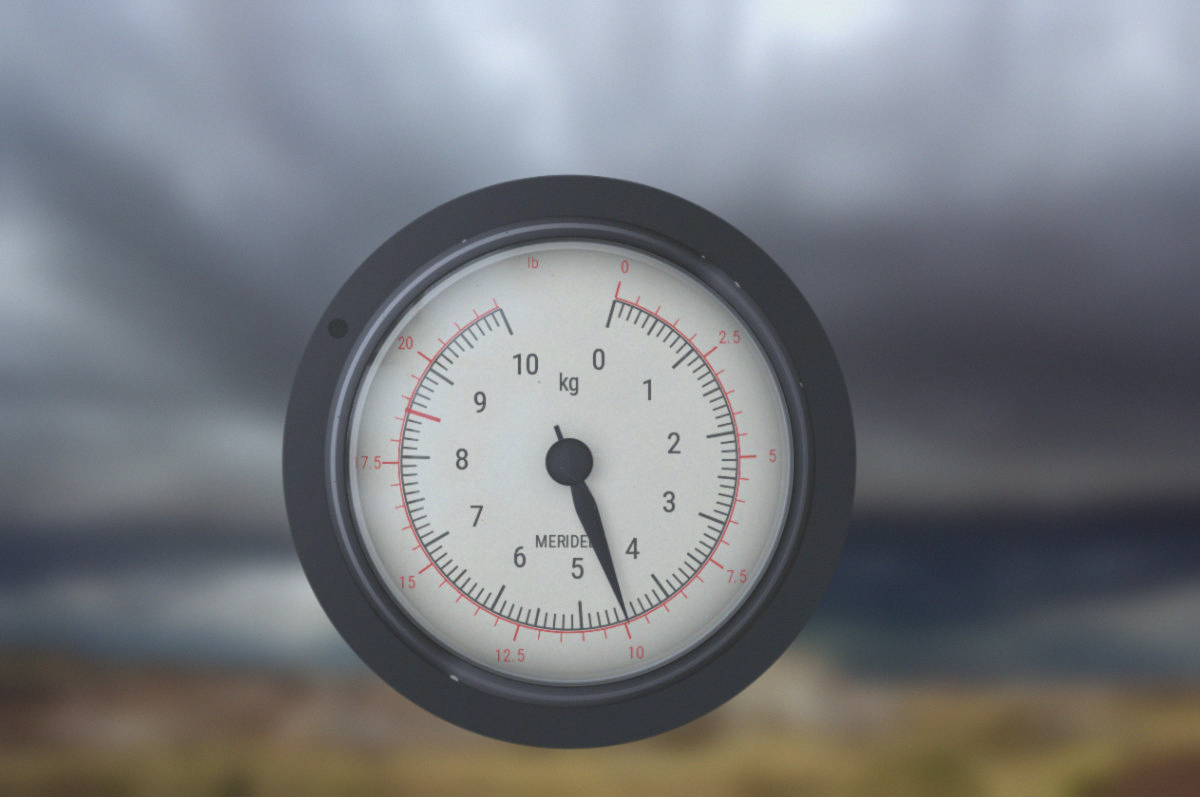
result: 4.5 kg
